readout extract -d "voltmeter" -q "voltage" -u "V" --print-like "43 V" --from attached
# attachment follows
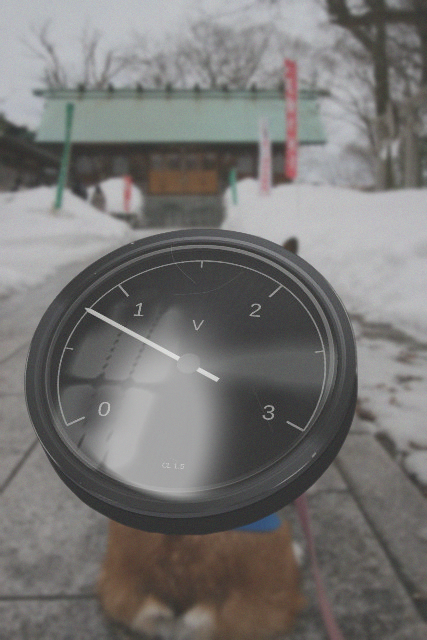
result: 0.75 V
